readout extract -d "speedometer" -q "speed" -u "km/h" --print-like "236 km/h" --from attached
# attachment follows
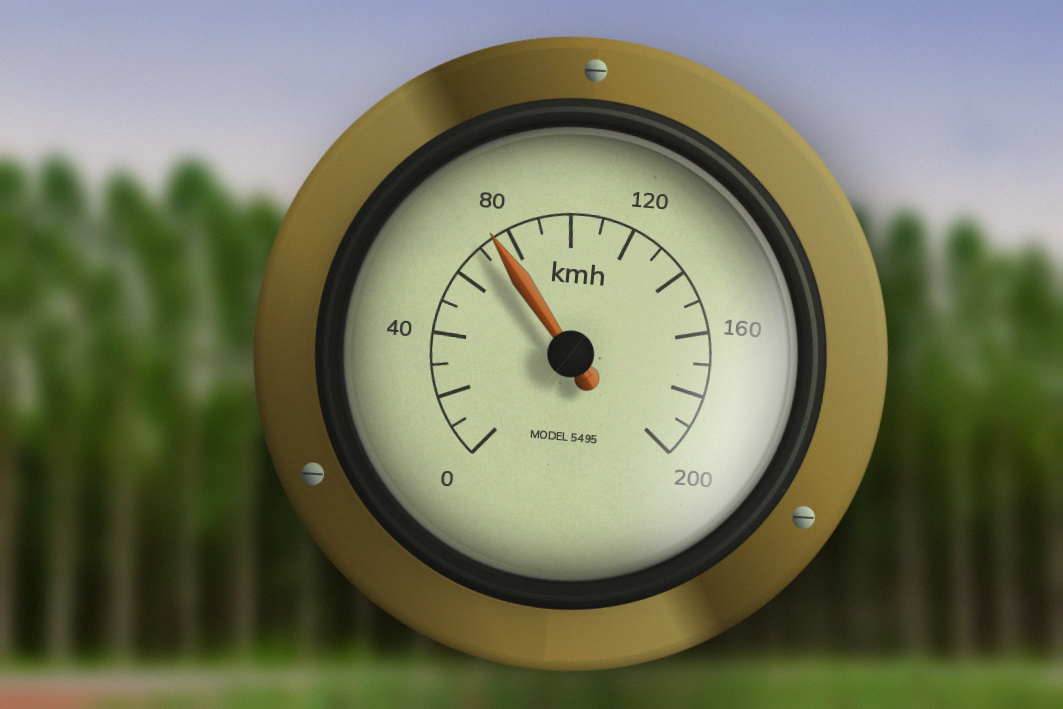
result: 75 km/h
